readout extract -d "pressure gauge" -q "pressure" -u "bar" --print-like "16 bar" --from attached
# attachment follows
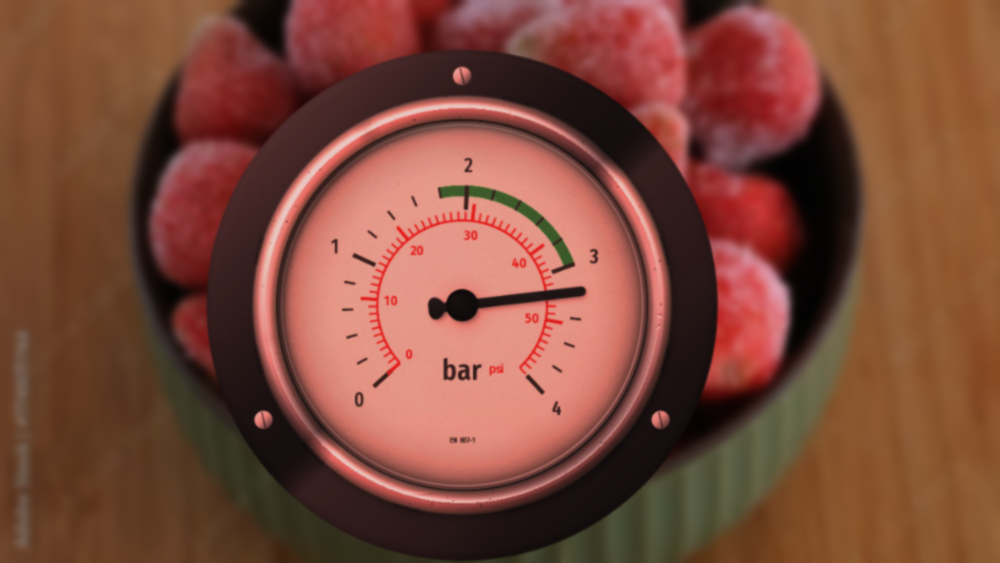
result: 3.2 bar
